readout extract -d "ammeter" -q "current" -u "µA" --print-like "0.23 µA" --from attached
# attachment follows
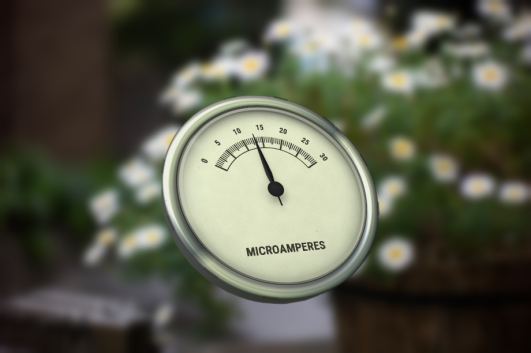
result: 12.5 µA
